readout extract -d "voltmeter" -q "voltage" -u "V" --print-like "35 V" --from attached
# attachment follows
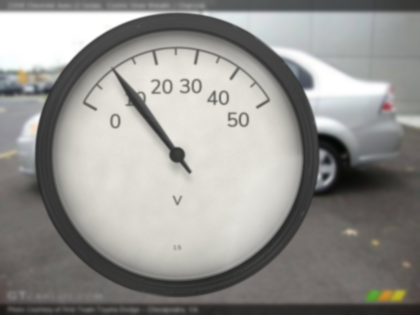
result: 10 V
